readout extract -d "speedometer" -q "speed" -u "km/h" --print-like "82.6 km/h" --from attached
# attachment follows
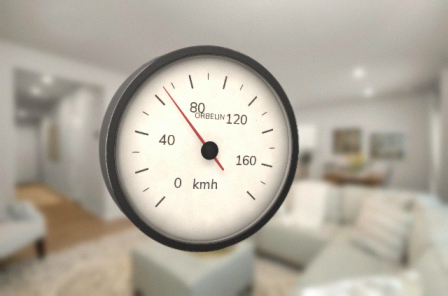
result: 65 km/h
